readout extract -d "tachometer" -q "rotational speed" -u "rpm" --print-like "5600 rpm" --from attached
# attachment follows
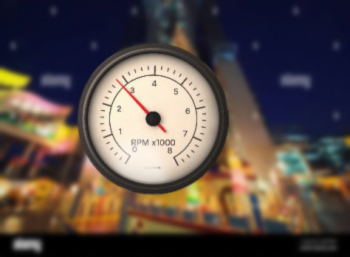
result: 2800 rpm
